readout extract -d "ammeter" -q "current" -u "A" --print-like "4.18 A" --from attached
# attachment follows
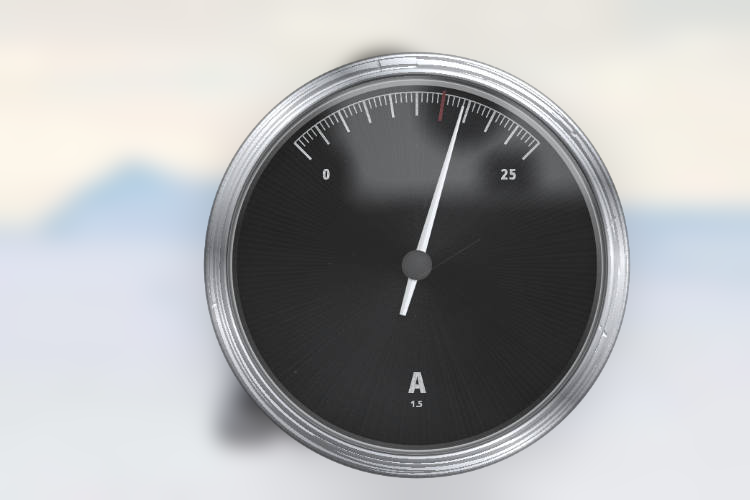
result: 17 A
